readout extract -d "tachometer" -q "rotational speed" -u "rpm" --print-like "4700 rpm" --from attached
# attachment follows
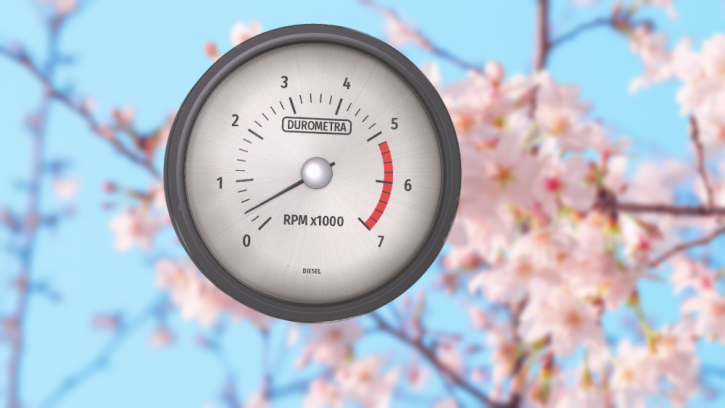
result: 400 rpm
